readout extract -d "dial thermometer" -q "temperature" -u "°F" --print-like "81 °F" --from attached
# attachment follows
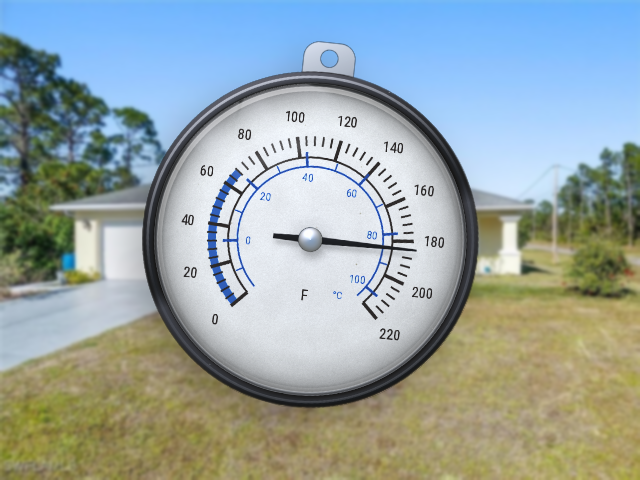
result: 184 °F
